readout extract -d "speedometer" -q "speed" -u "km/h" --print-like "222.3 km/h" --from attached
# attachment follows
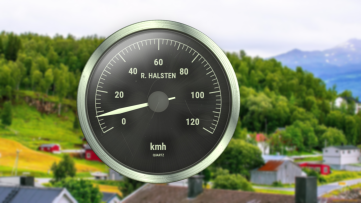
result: 8 km/h
